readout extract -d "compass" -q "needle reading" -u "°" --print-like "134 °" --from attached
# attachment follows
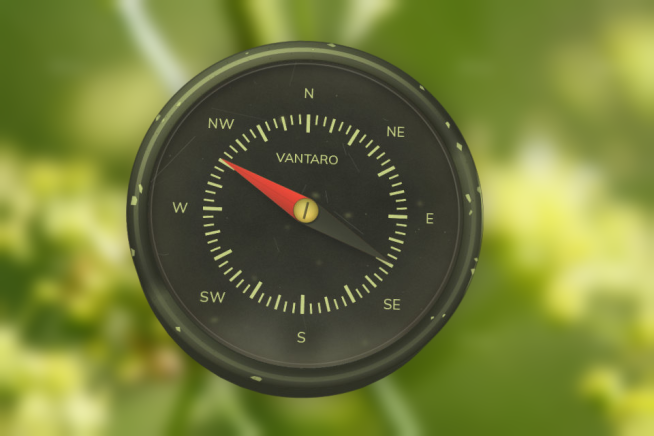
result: 300 °
